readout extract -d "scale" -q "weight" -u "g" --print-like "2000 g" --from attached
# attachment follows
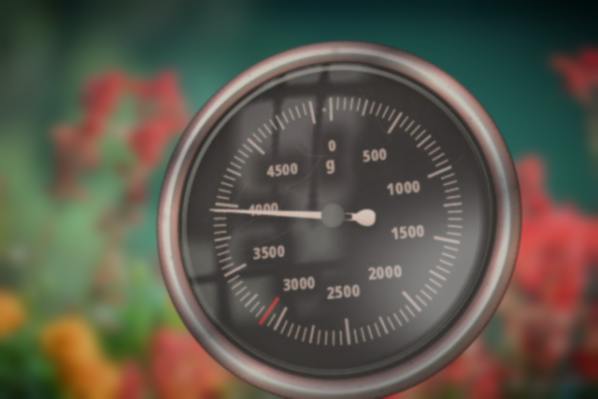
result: 3950 g
